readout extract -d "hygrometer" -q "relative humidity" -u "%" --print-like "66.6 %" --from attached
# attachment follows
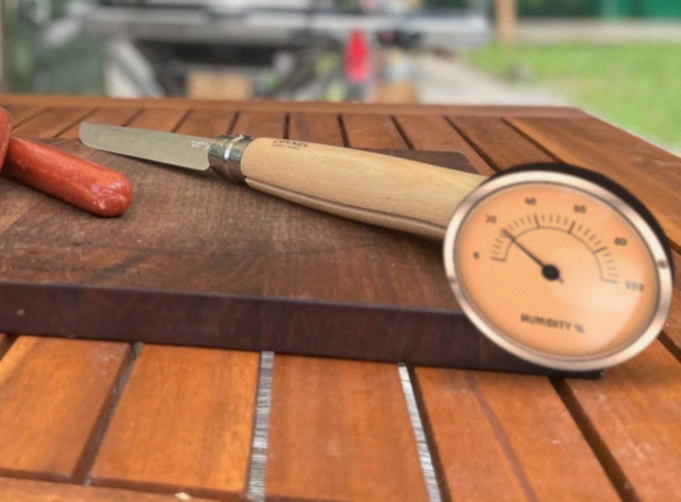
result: 20 %
